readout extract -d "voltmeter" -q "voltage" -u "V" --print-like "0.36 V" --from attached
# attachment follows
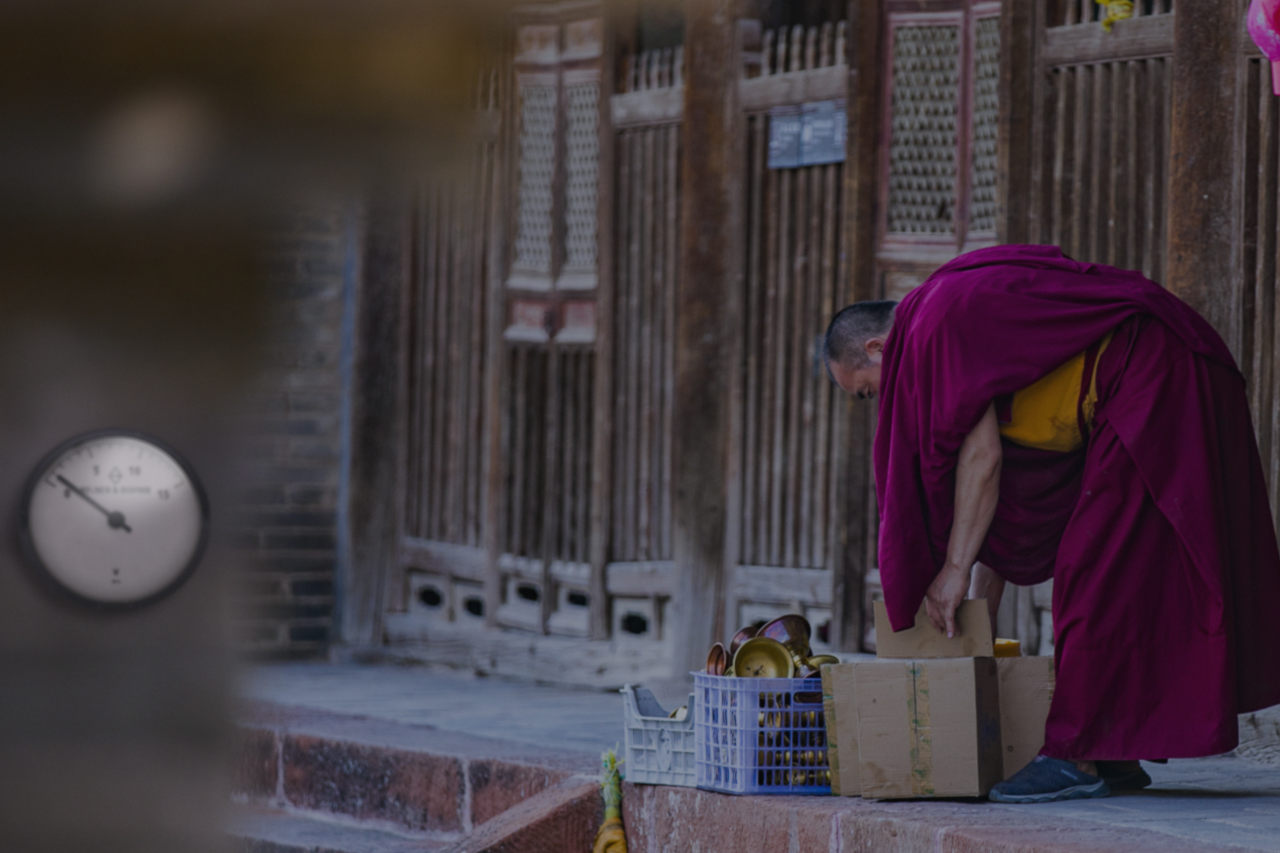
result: 1 V
